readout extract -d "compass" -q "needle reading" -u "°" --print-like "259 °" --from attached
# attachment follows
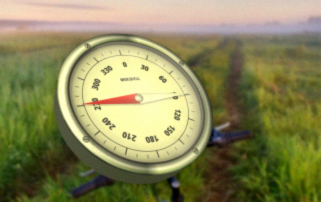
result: 270 °
